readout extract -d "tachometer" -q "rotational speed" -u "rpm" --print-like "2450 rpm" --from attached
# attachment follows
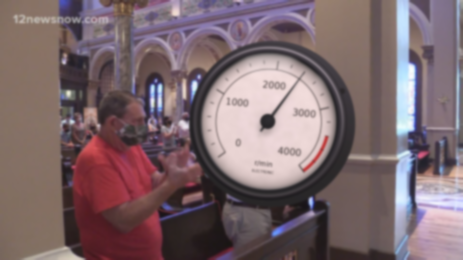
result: 2400 rpm
